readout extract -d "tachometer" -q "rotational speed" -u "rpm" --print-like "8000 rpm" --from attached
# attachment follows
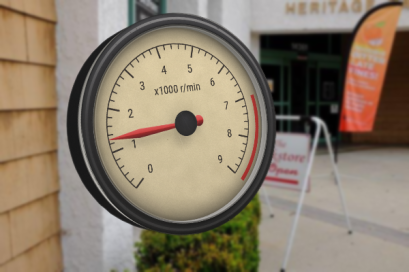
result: 1300 rpm
